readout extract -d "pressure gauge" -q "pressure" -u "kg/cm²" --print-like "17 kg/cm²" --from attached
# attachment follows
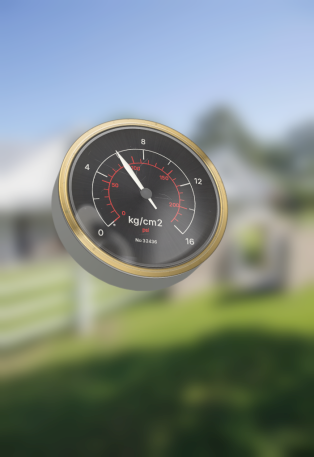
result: 6 kg/cm²
